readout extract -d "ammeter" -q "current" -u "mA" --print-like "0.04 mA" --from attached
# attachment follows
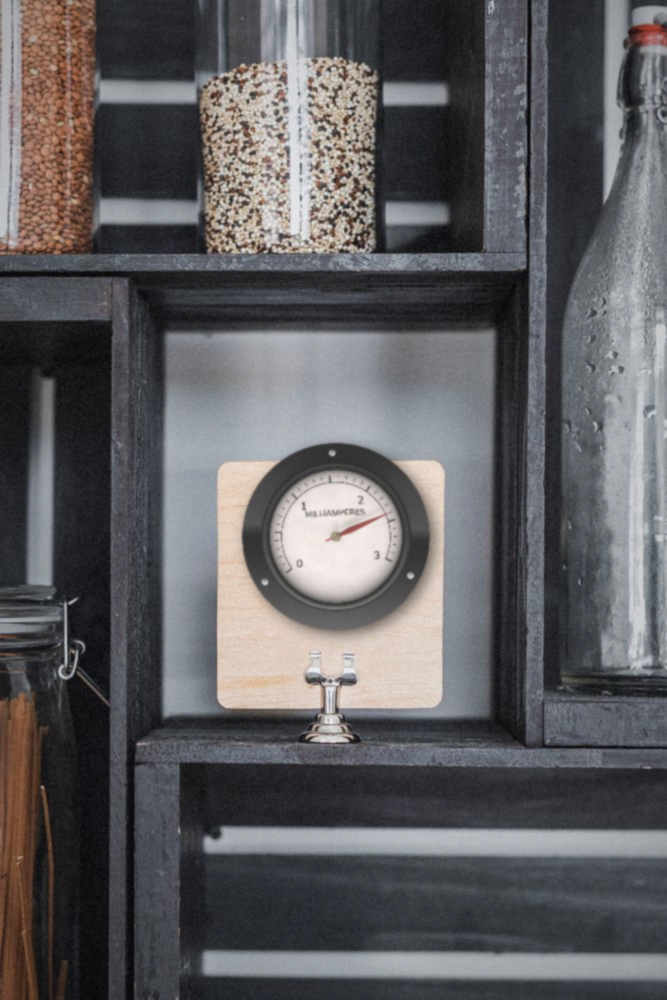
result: 2.4 mA
